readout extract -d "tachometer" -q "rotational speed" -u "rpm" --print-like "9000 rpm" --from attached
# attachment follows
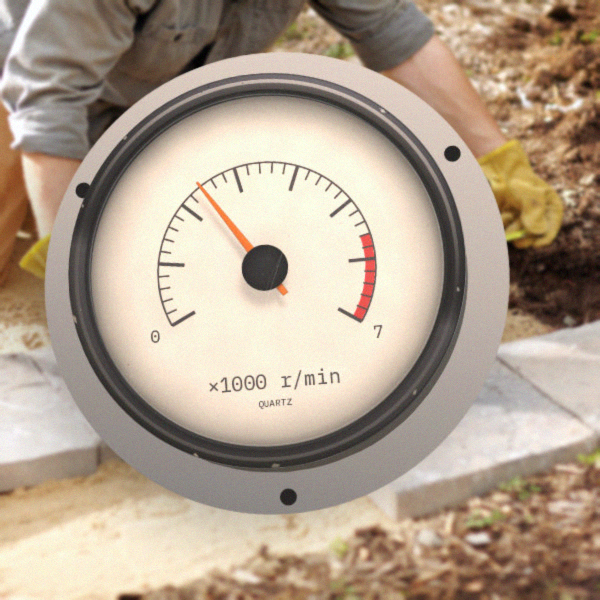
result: 2400 rpm
